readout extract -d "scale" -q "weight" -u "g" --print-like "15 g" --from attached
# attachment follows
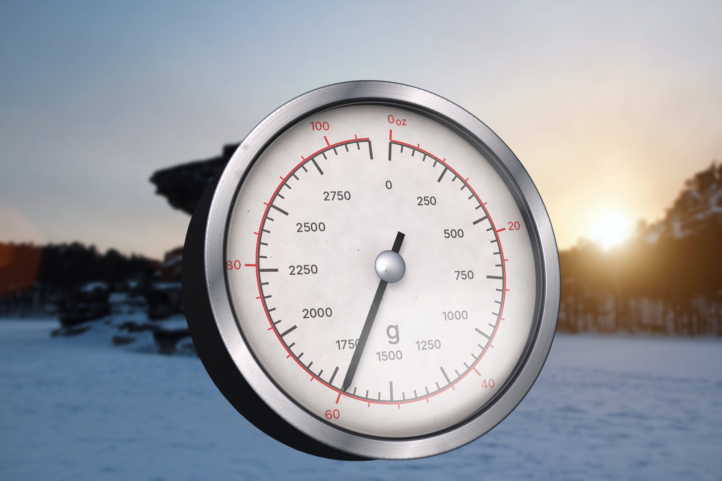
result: 1700 g
